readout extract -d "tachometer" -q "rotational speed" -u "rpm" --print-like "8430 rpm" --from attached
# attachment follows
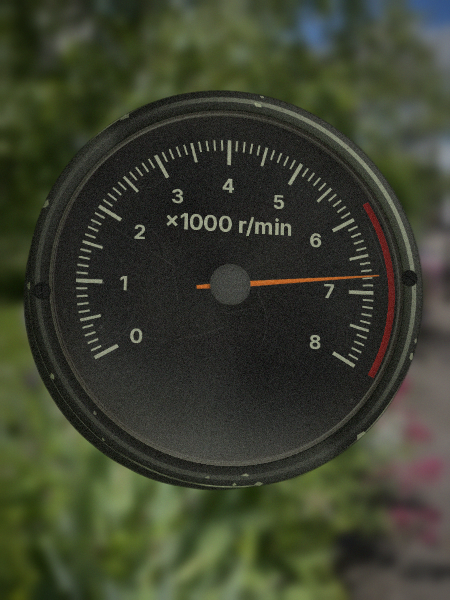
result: 6800 rpm
